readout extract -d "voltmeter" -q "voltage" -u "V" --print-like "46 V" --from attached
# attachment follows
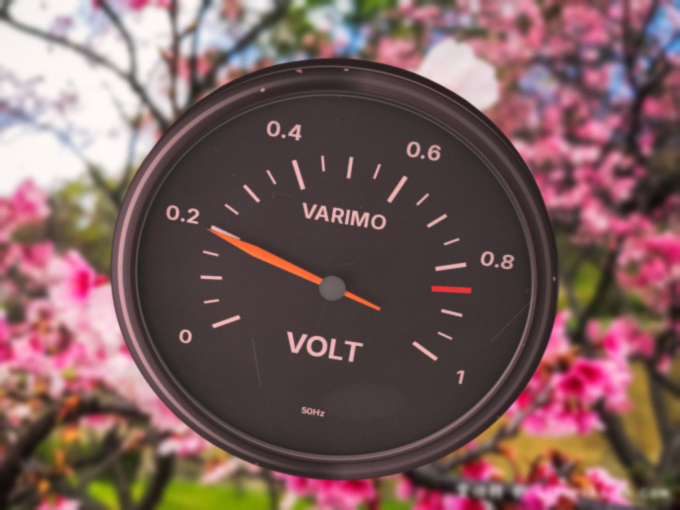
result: 0.2 V
